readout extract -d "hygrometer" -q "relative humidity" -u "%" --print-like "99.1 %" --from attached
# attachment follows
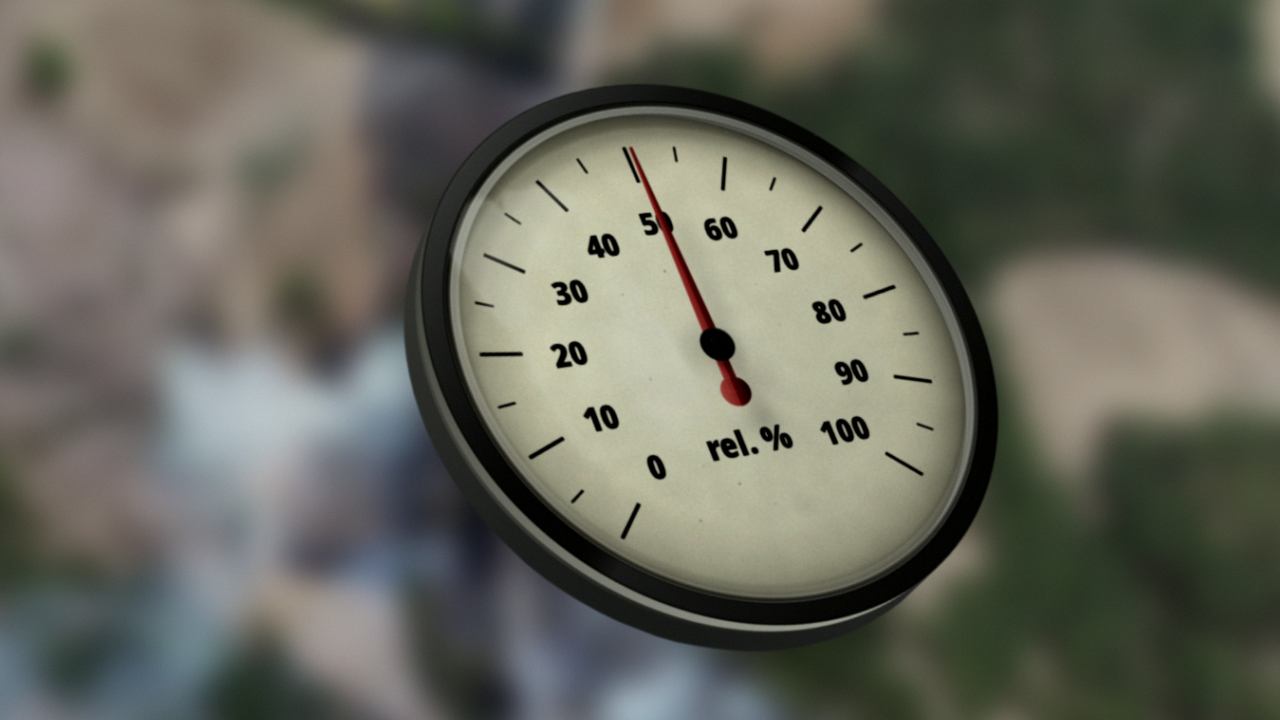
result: 50 %
